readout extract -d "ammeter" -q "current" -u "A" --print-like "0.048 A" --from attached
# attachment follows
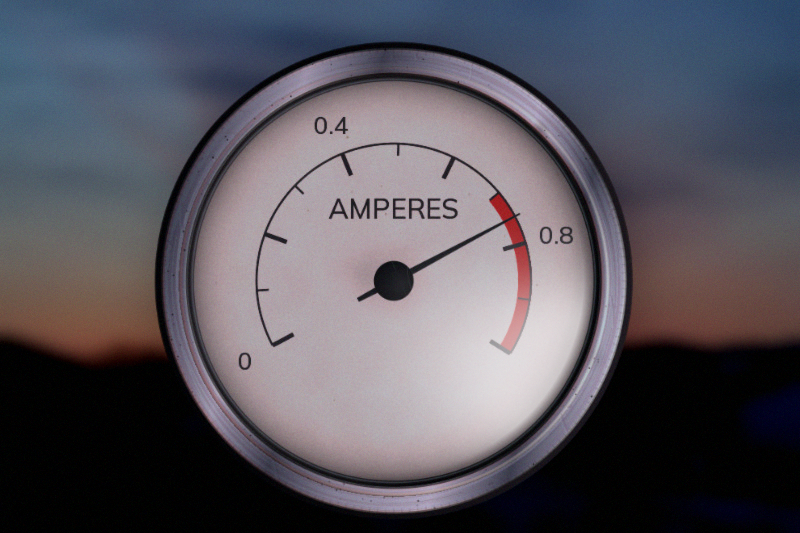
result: 0.75 A
